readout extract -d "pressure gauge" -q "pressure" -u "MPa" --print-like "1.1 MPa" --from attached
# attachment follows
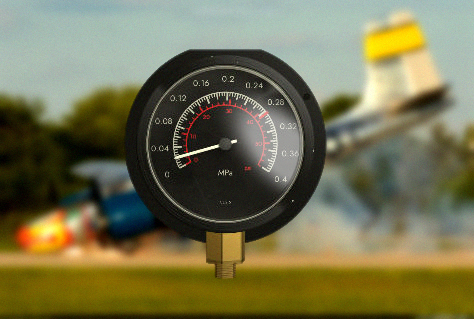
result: 0.02 MPa
